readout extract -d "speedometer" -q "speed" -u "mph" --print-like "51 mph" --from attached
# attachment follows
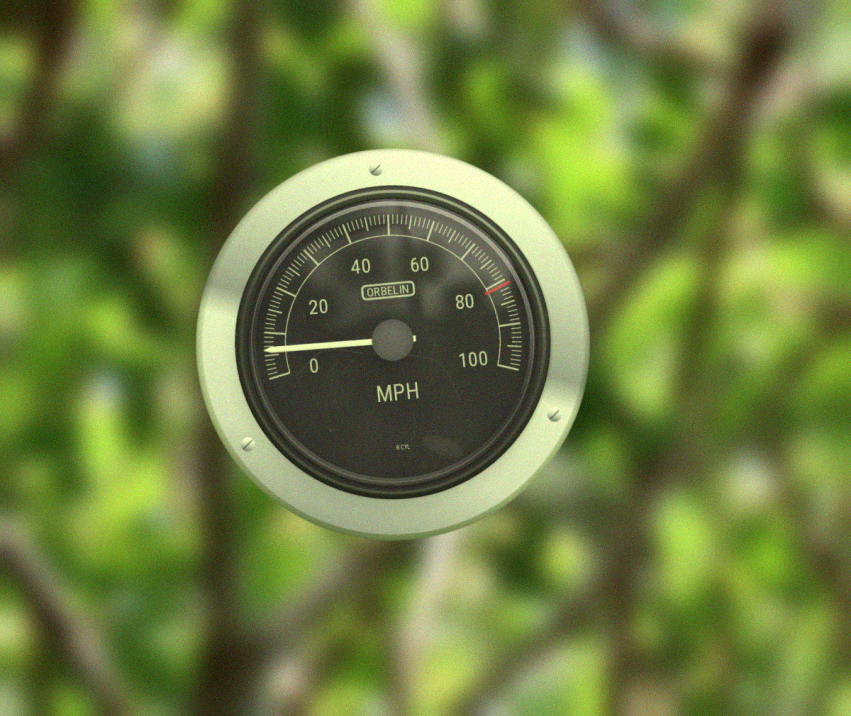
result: 6 mph
